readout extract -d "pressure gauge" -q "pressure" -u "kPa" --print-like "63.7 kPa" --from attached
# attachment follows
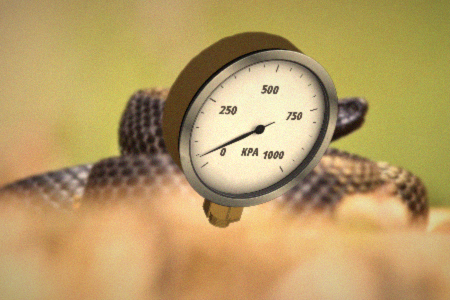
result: 50 kPa
